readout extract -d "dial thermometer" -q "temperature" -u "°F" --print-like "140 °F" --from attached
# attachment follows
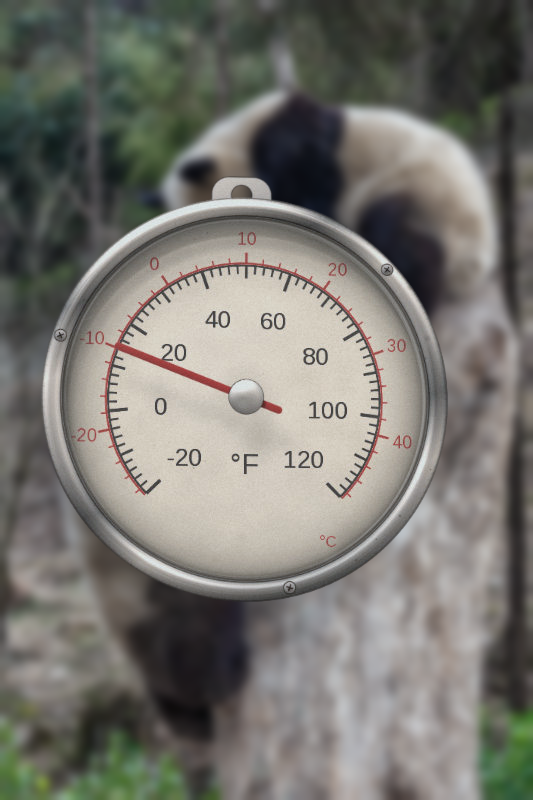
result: 14 °F
